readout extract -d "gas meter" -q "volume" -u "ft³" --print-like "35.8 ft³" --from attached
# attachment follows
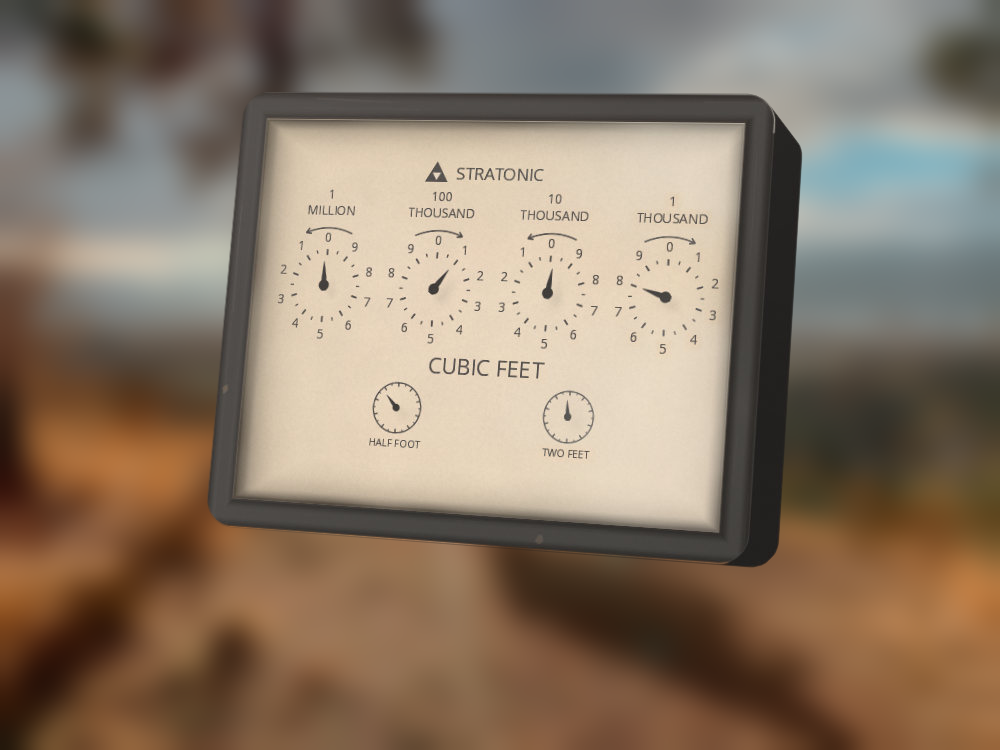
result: 9800 ft³
